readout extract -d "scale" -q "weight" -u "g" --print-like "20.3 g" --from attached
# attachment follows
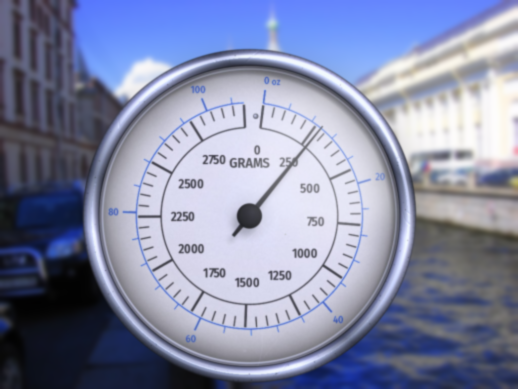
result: 275 g
